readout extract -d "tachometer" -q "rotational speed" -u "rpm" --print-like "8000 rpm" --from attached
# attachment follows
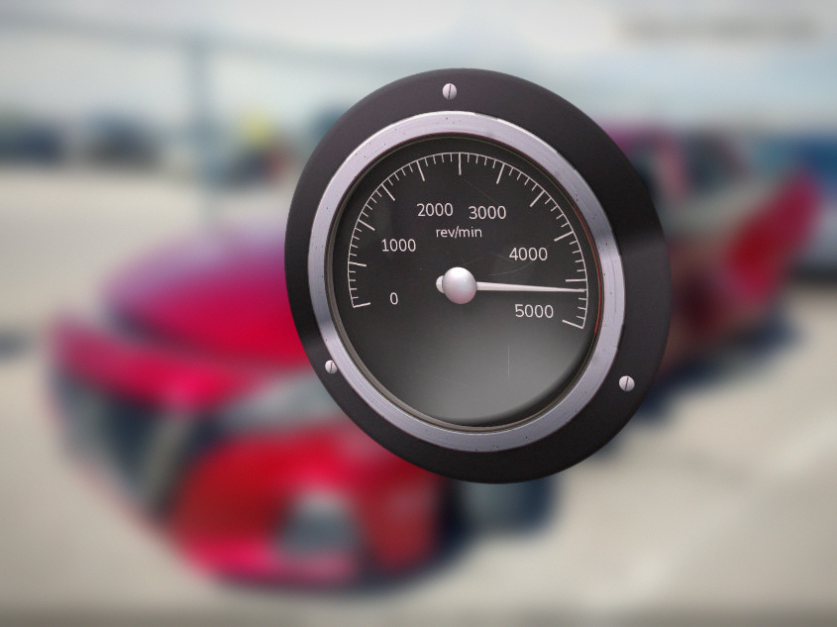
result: 4600 rpm
